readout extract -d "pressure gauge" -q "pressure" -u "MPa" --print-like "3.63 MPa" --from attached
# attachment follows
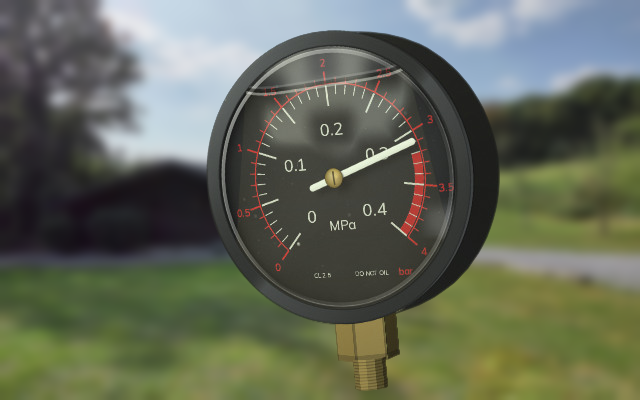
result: 0.31 MPa
